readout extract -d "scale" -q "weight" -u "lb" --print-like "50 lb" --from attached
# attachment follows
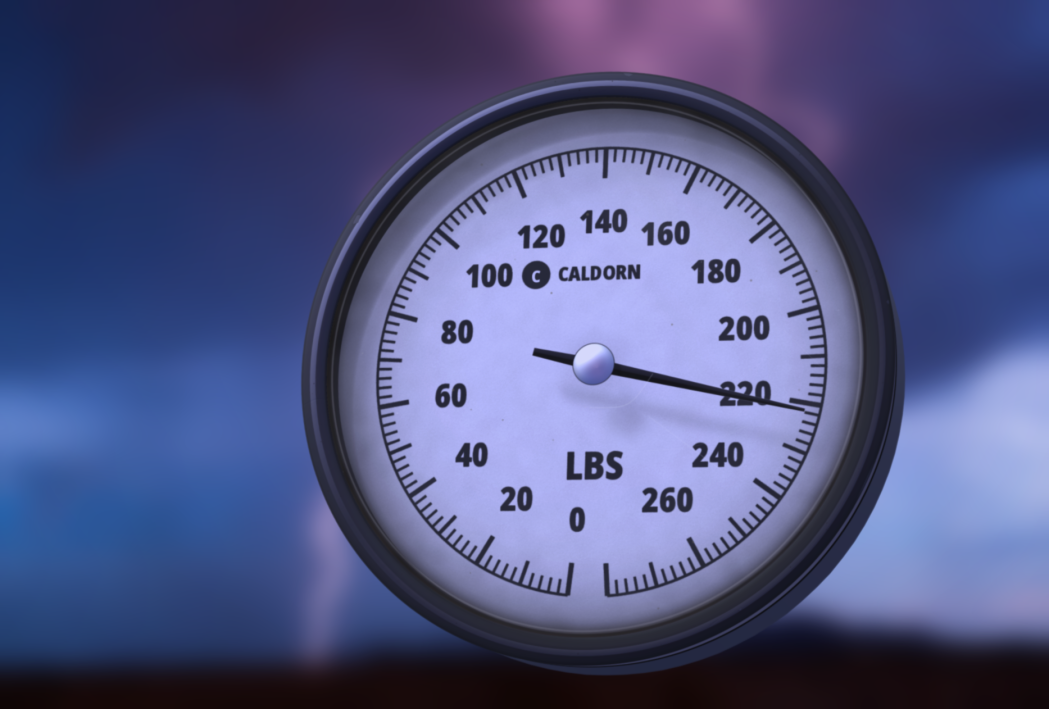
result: 222 lb
